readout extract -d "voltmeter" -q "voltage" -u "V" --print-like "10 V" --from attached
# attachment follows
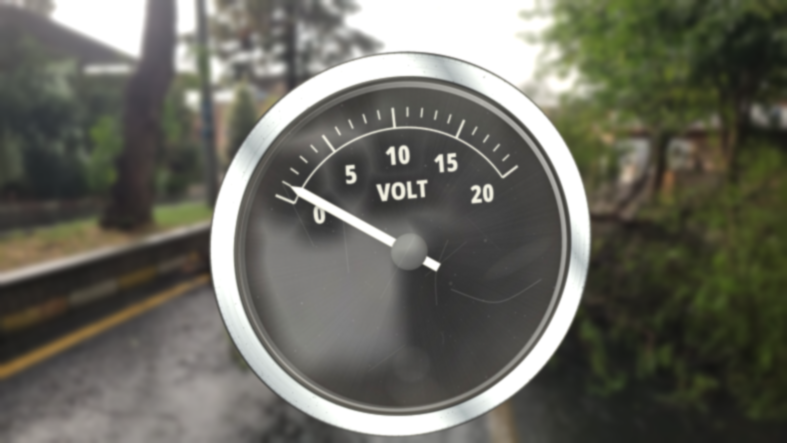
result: 1 V
